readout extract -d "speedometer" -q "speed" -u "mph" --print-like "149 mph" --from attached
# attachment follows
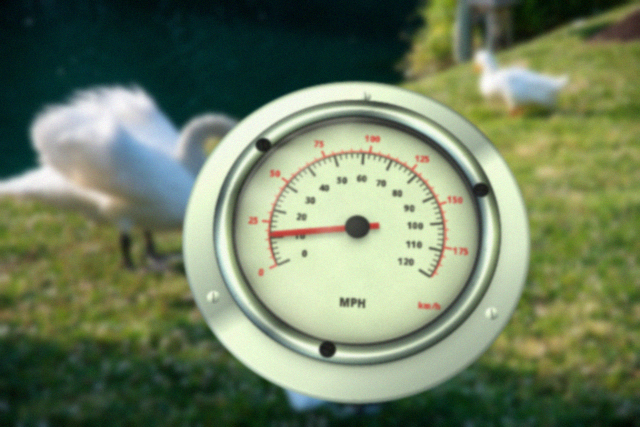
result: 10 mph
